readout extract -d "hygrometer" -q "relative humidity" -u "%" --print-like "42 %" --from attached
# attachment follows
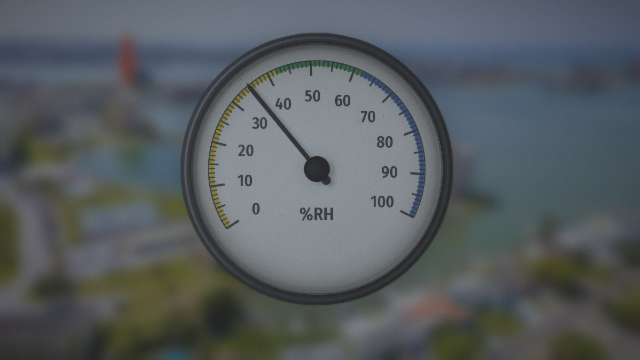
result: 35 %
